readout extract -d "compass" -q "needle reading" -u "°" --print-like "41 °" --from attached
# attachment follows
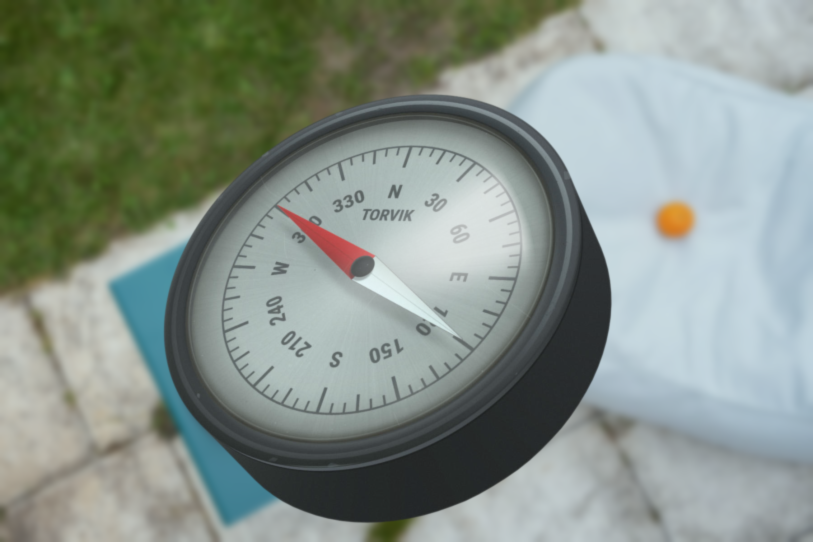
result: 300 °
